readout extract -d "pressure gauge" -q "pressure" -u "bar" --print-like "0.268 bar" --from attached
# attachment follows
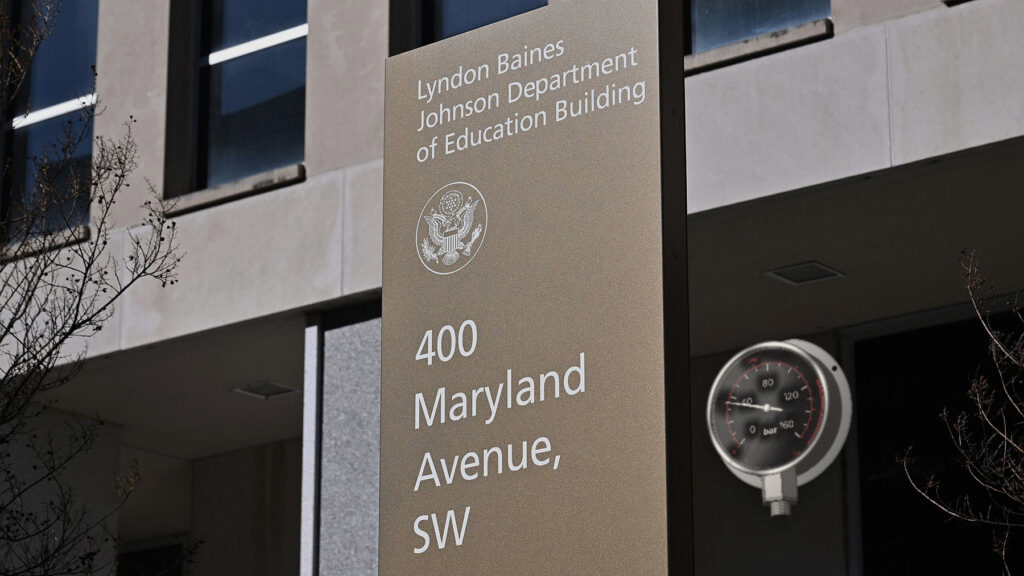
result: 35 bar
